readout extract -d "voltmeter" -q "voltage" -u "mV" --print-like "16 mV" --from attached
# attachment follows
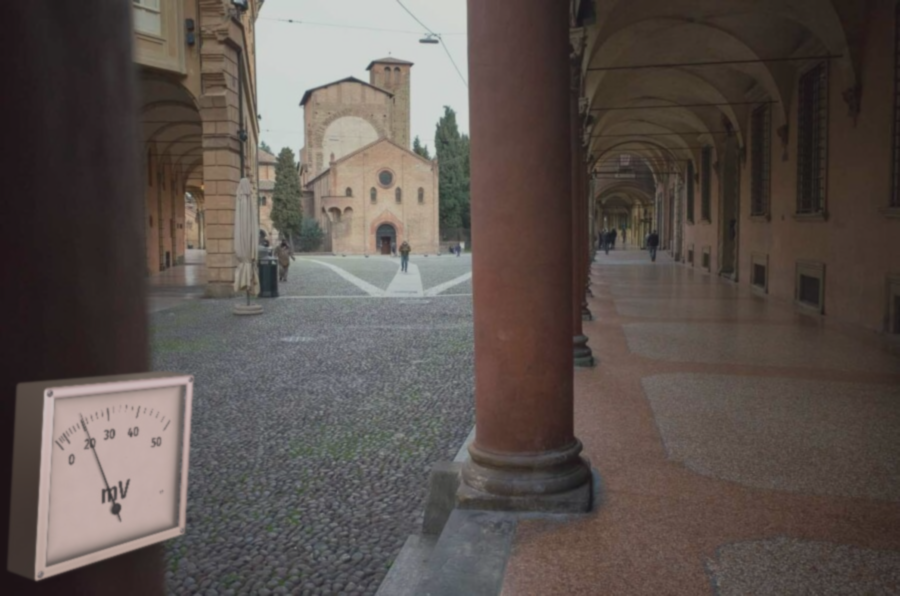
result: 20 mV
